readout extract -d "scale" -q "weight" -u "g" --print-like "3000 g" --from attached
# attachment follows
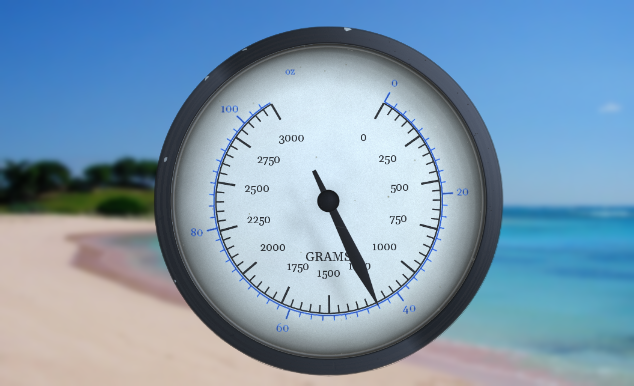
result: 1250 g
